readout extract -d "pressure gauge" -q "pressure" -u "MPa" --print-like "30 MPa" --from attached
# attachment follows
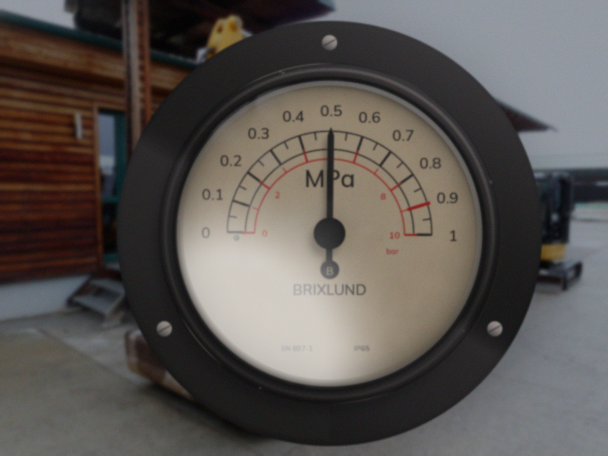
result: 0.5 MPa
